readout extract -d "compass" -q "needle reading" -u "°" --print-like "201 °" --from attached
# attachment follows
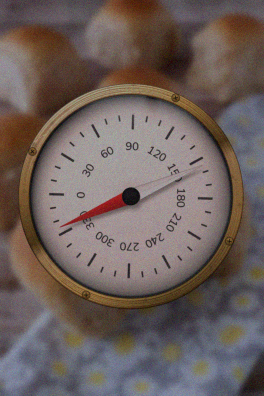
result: 335 °
